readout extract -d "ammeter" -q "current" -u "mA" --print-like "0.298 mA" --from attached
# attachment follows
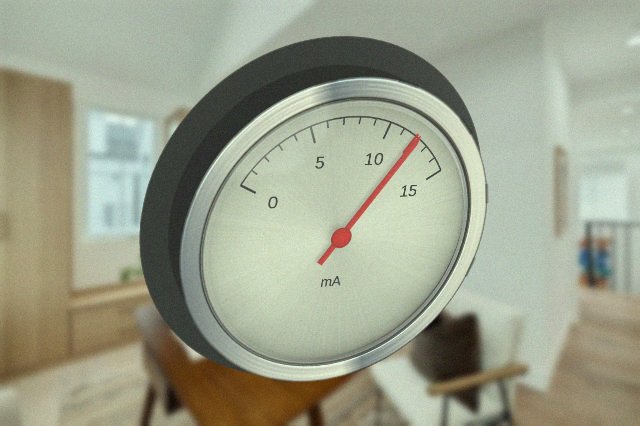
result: 12 mA
